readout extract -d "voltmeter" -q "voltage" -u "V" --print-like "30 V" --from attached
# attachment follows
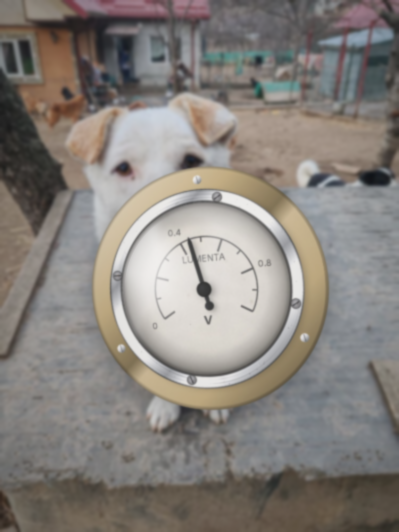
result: 0.45 V
